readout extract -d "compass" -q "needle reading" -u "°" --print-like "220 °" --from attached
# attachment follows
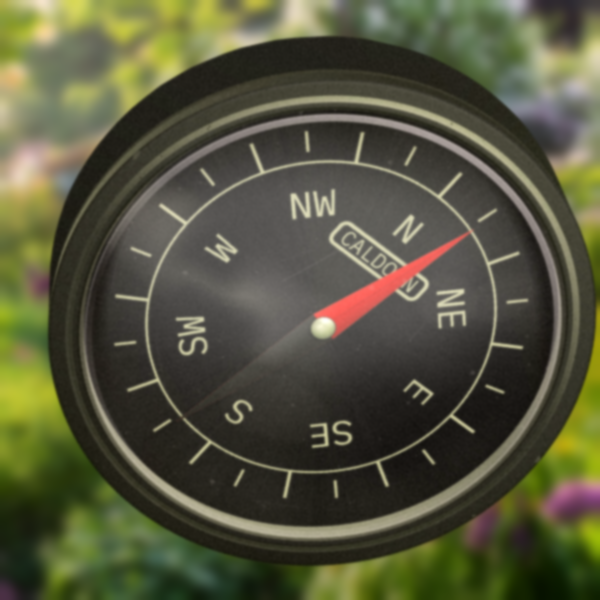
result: 15 °
